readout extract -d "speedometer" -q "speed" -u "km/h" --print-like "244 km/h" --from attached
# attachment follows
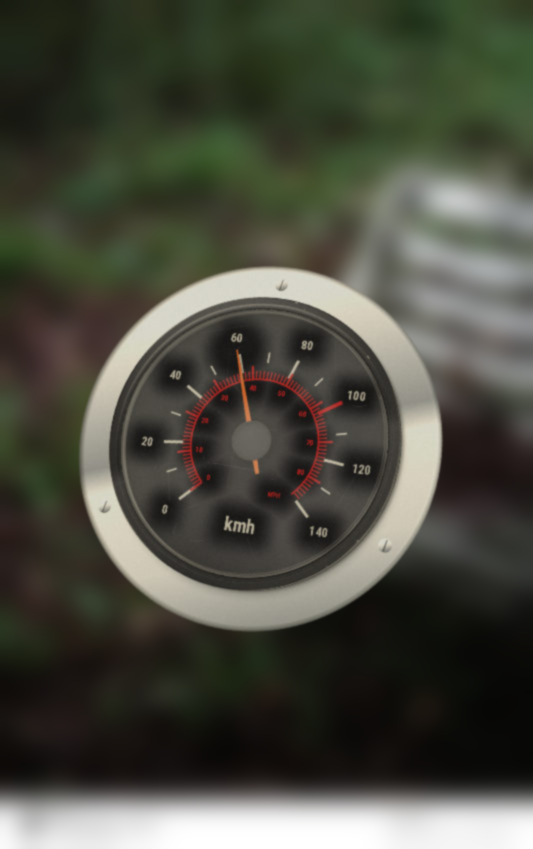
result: 60 km/h
